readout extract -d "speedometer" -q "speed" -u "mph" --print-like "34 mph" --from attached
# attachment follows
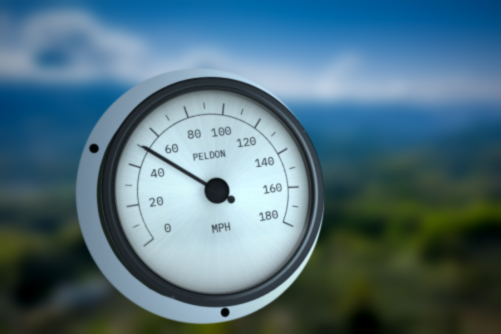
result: 50 mph
